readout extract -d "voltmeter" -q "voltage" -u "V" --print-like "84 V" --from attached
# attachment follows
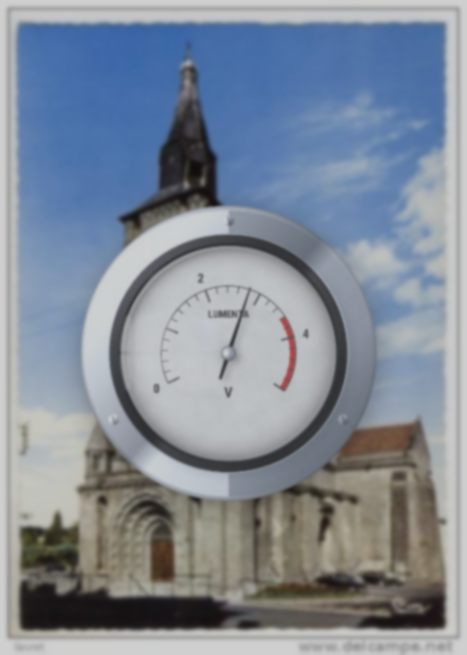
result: 2.8 V
